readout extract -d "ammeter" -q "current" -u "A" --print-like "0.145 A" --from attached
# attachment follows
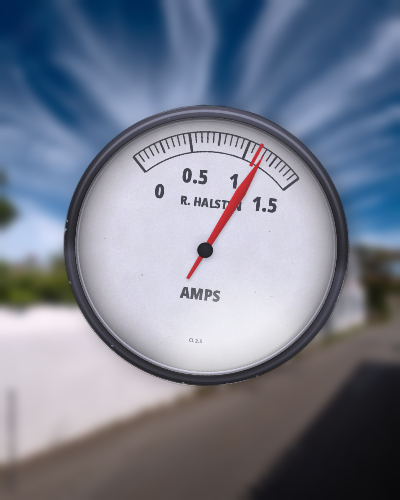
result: 1.15 A
